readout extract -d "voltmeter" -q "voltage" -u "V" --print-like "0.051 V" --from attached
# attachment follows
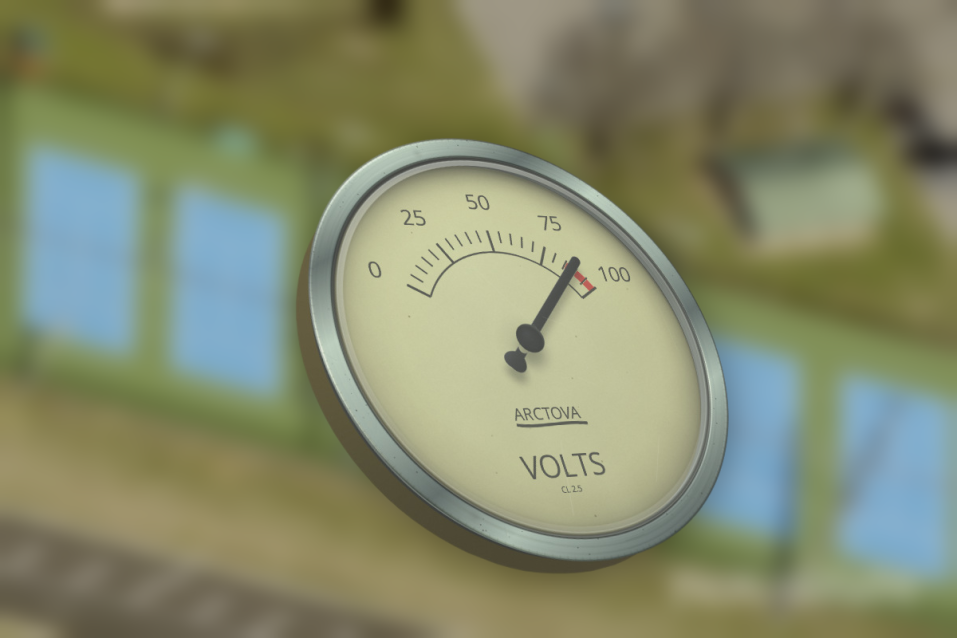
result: 87.5 V
